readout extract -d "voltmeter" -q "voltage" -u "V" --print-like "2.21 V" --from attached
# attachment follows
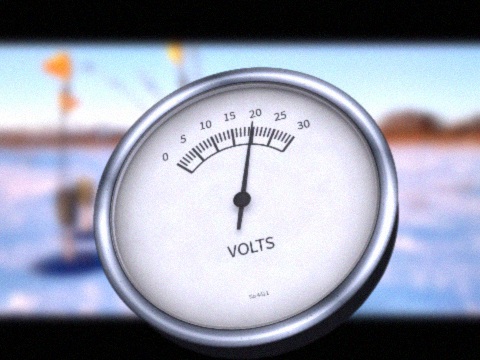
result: 20 V
